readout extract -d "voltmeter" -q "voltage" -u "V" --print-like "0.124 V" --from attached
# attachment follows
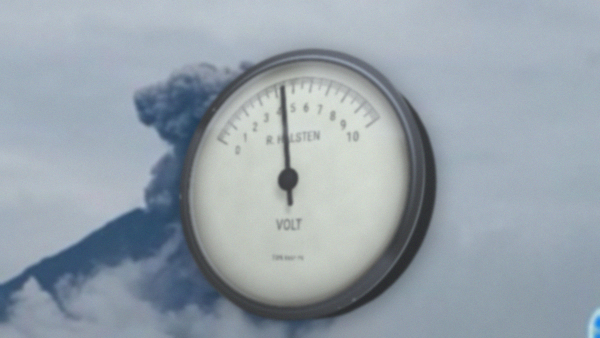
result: 4.5 V
